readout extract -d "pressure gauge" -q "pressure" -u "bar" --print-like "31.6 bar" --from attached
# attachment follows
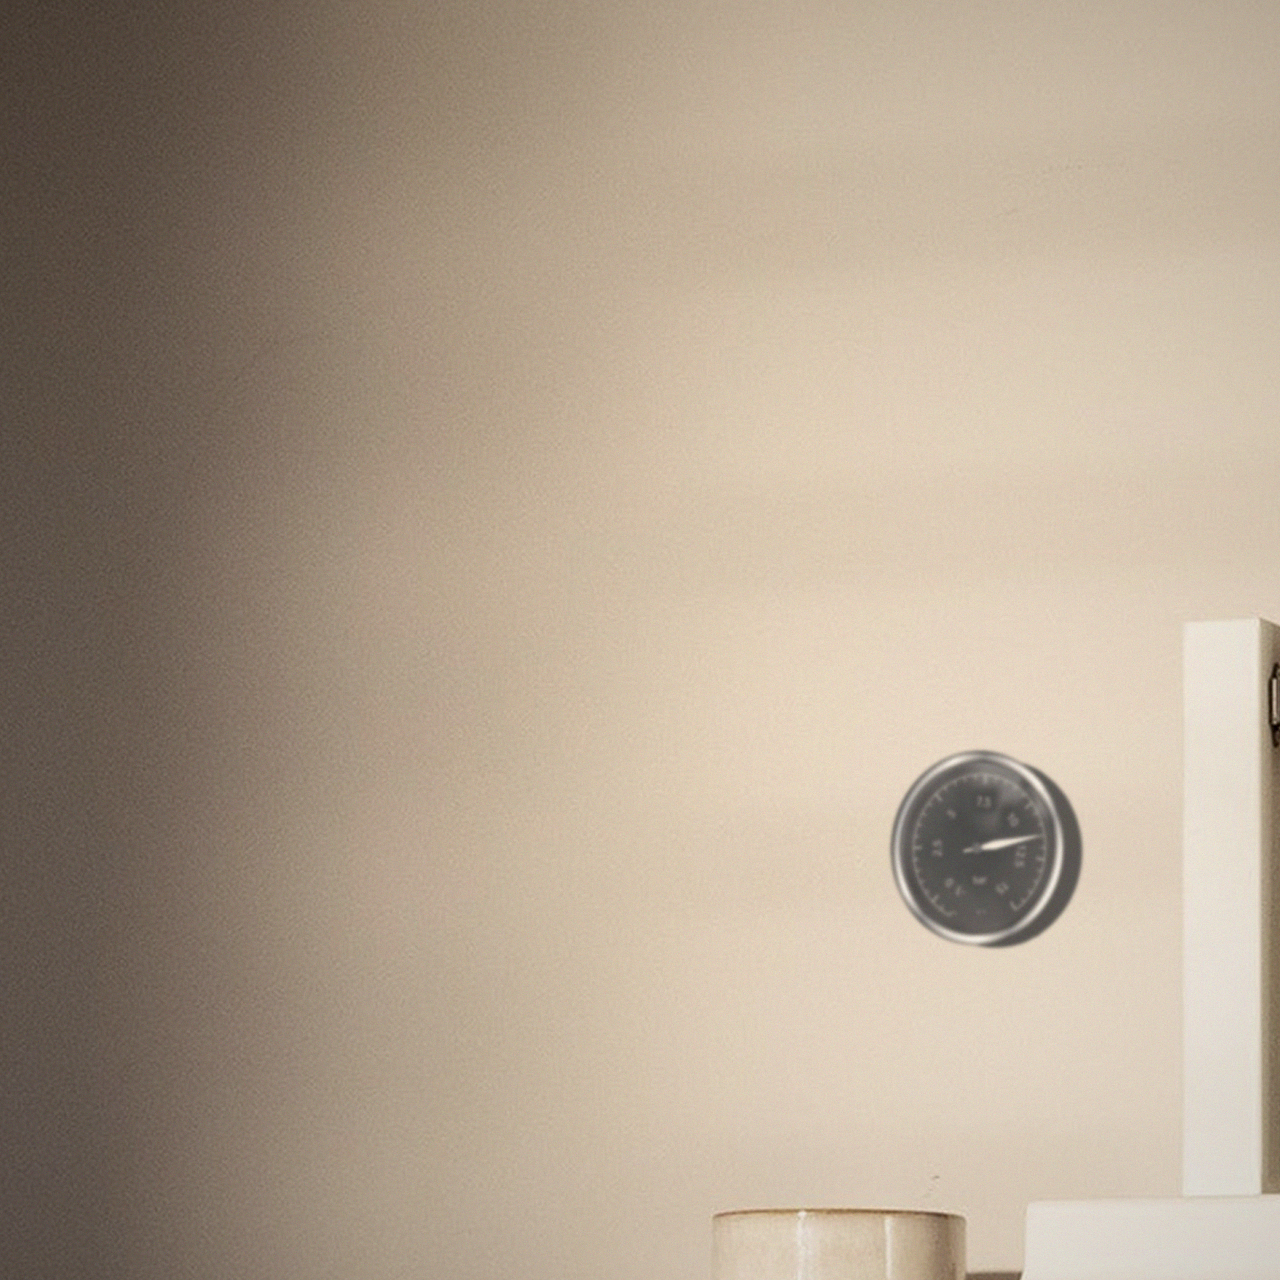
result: 11.5 bar
